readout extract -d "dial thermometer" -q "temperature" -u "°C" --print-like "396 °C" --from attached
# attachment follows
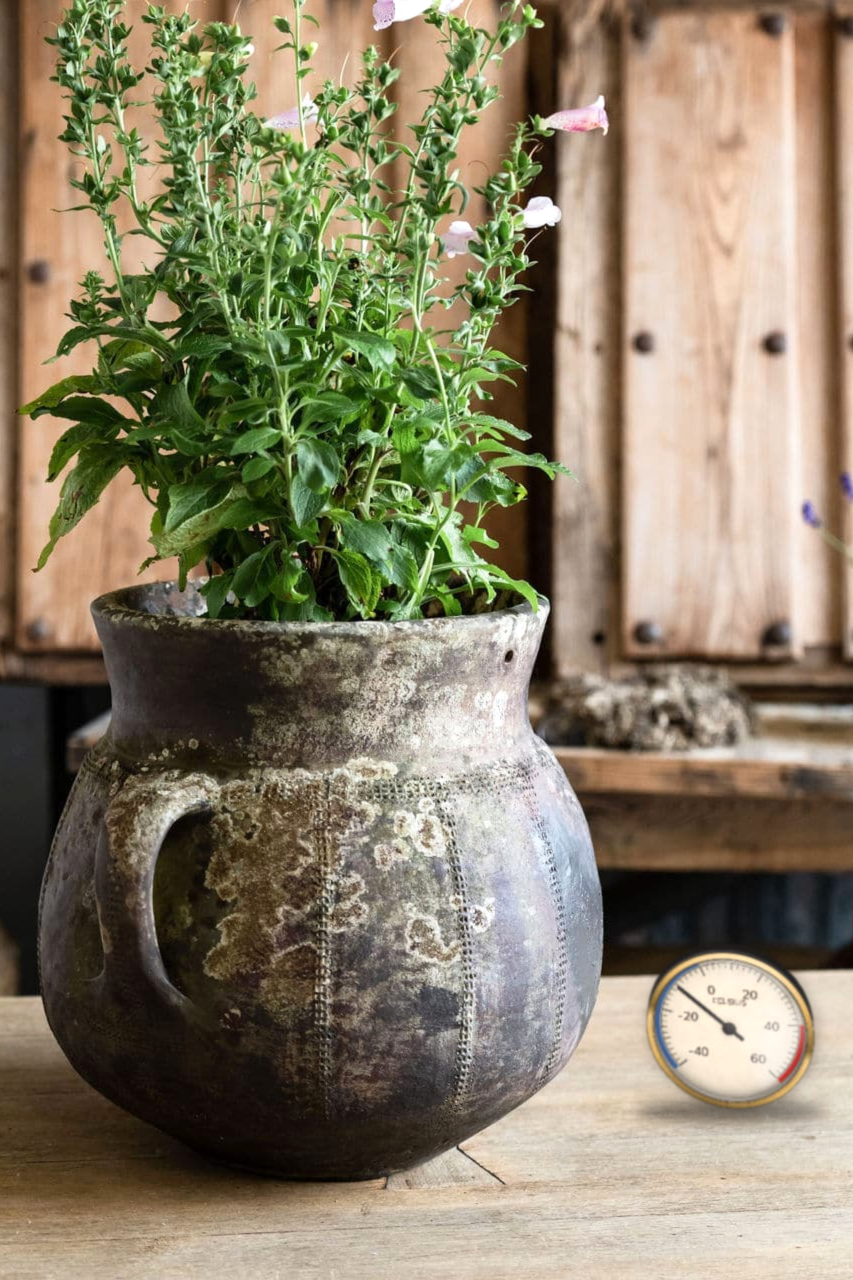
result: -10 °C
